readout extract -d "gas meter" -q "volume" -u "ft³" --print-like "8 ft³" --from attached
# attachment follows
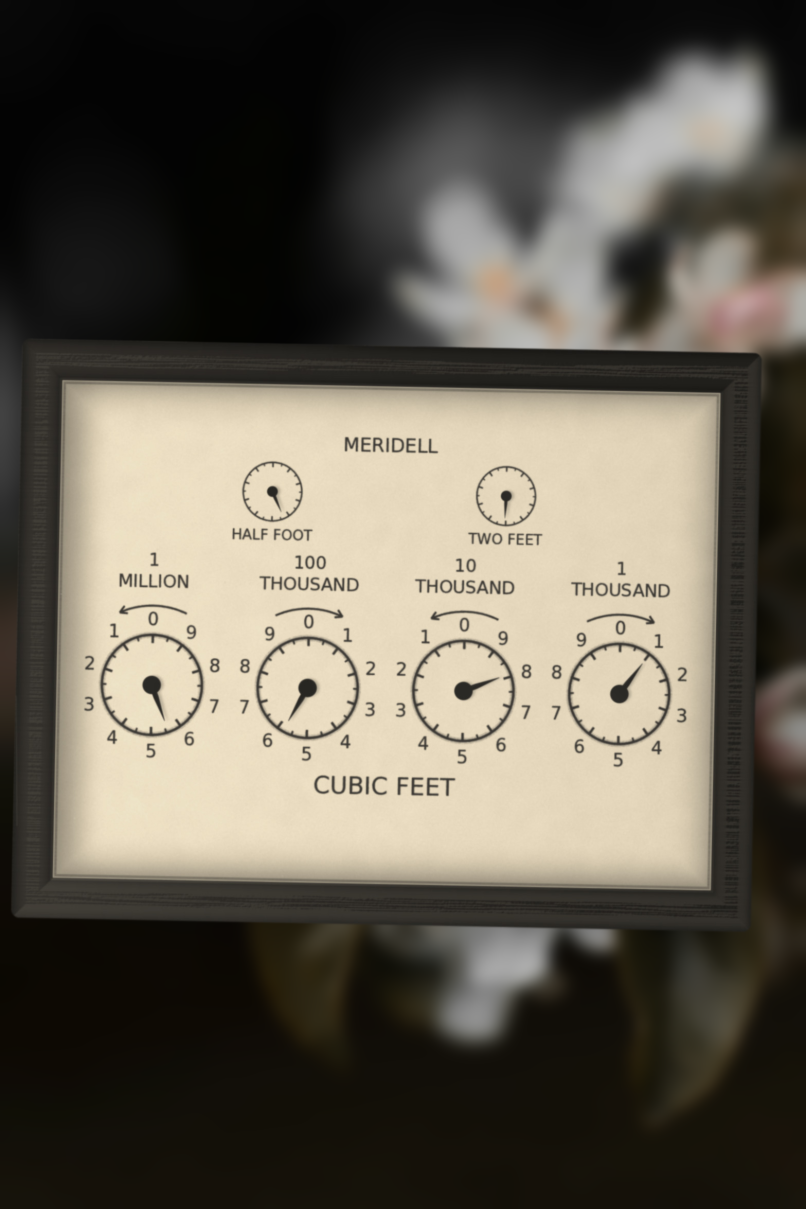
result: 558100 ft³
